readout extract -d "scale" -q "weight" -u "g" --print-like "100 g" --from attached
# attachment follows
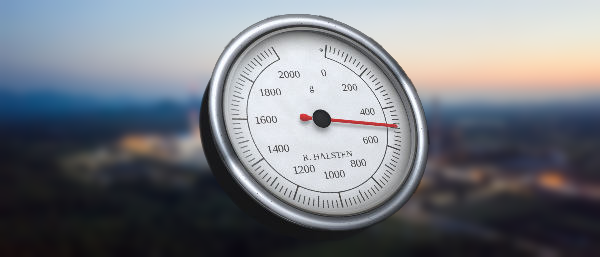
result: 500 g
